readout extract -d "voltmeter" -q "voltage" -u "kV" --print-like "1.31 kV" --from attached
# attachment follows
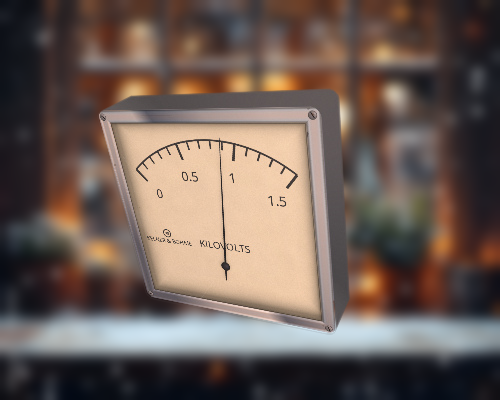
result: 0.9 kV
